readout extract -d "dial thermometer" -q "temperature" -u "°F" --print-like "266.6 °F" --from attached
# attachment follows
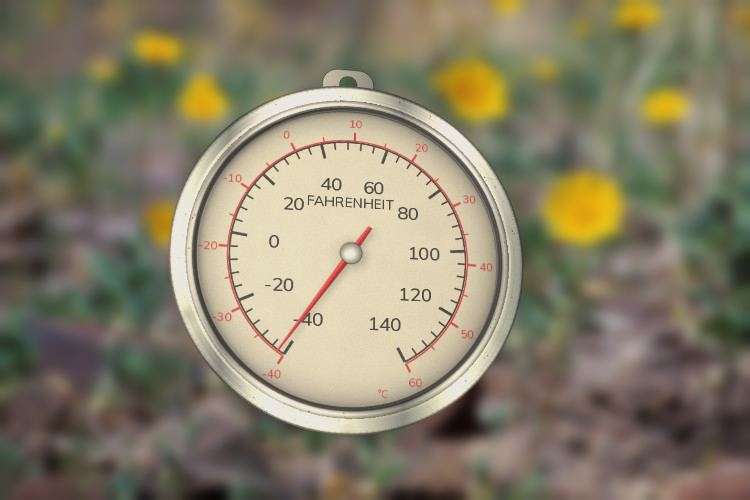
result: -38 °F
